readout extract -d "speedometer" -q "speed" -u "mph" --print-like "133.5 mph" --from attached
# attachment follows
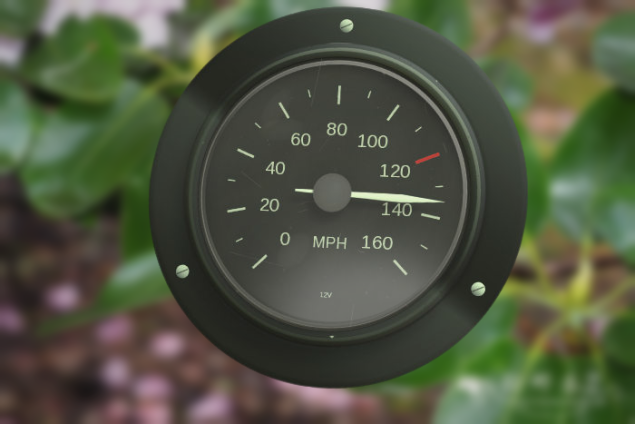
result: 135 mph
